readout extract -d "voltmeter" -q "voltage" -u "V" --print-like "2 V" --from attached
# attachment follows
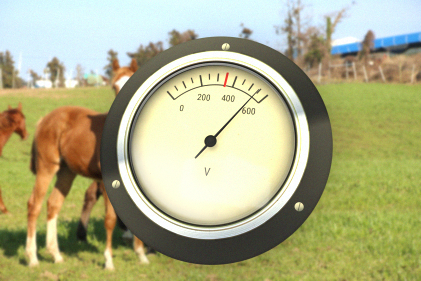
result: 550 V
